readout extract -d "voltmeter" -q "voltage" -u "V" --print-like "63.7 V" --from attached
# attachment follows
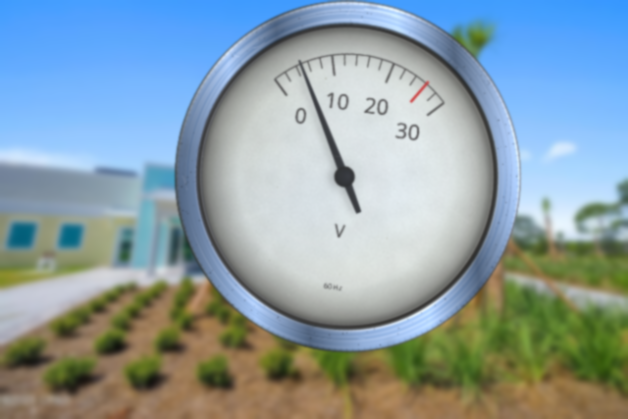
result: 5 V
